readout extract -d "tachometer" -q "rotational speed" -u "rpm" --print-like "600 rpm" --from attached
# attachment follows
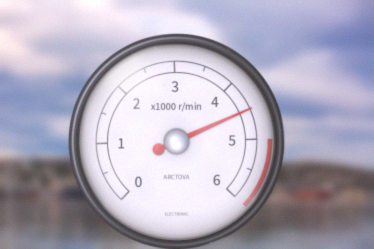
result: 4500 rpm
